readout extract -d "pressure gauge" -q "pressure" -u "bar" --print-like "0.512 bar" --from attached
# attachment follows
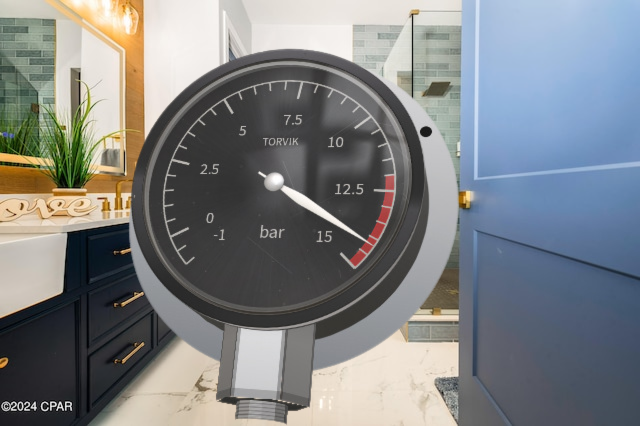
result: 14.25 bar
